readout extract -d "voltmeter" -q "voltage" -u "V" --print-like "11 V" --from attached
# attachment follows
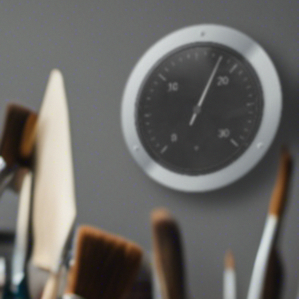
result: 18 V
